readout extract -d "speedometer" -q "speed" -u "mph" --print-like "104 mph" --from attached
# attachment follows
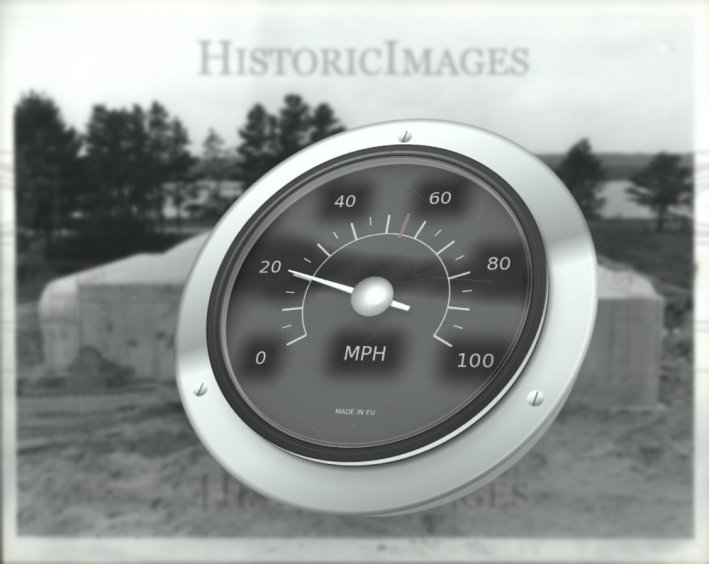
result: 20 mph
